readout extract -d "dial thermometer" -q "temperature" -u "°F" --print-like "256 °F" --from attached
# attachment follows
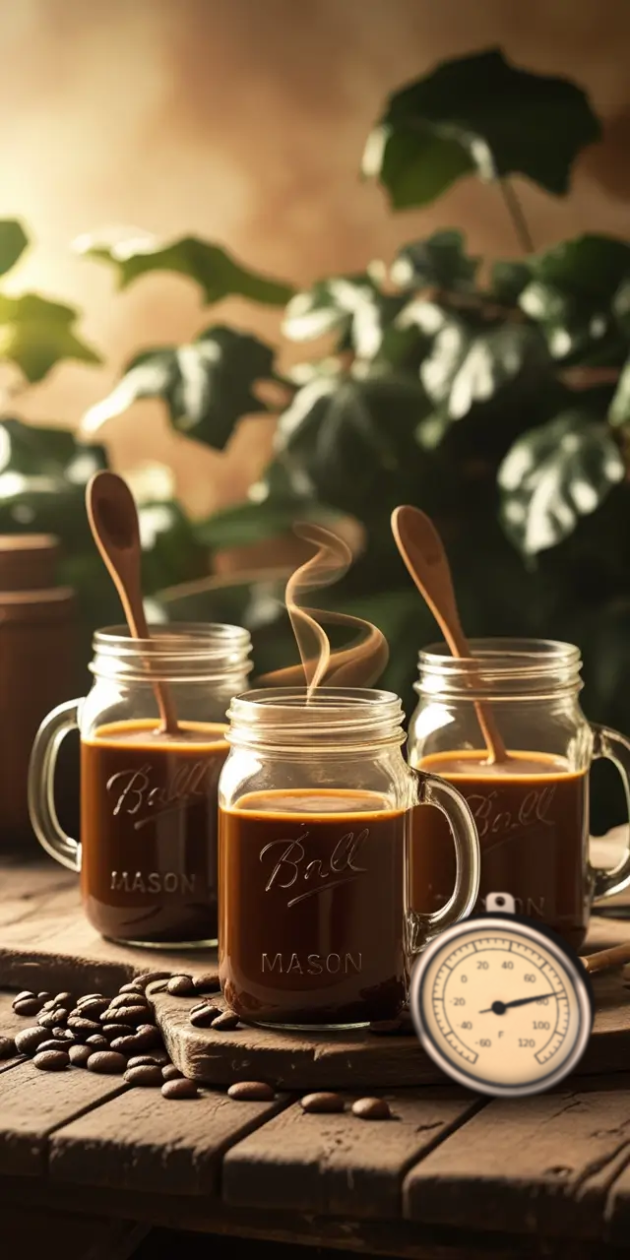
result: 76 °F
